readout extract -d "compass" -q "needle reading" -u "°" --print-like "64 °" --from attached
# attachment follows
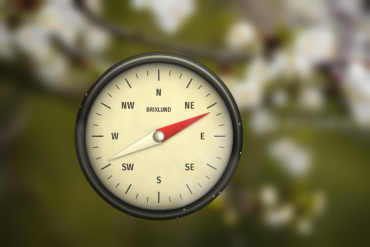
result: 65 °
